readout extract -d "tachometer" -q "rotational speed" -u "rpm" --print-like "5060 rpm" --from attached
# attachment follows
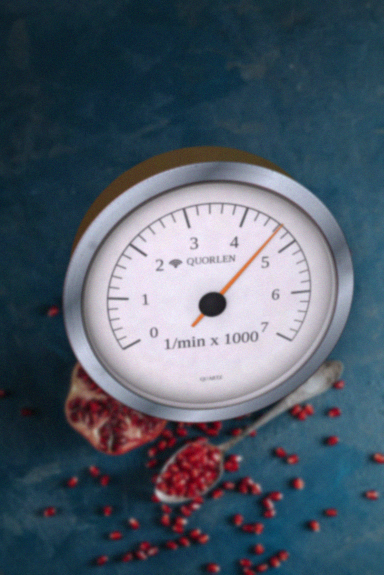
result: 4600 rpm
